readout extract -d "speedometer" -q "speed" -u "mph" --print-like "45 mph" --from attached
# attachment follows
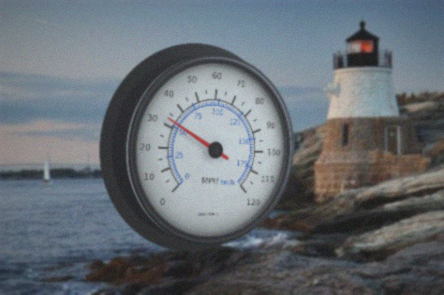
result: 32.5 mph
